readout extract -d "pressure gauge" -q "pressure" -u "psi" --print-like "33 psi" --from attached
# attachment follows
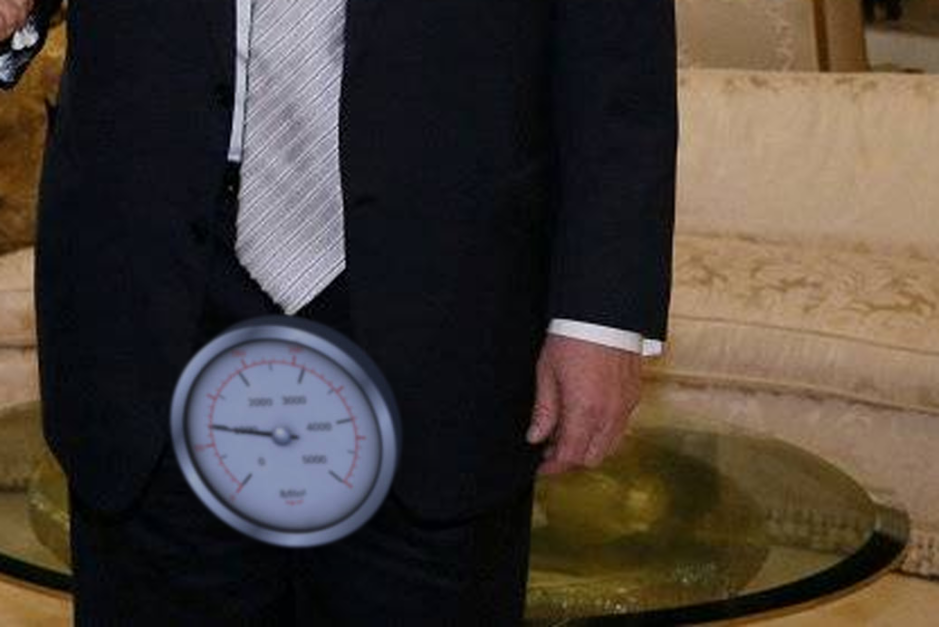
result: 1000 psi
